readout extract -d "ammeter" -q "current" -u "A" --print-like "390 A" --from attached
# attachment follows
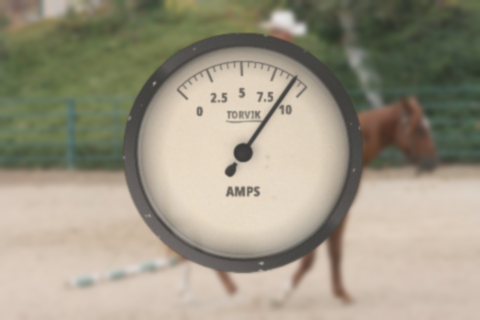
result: 9 A
